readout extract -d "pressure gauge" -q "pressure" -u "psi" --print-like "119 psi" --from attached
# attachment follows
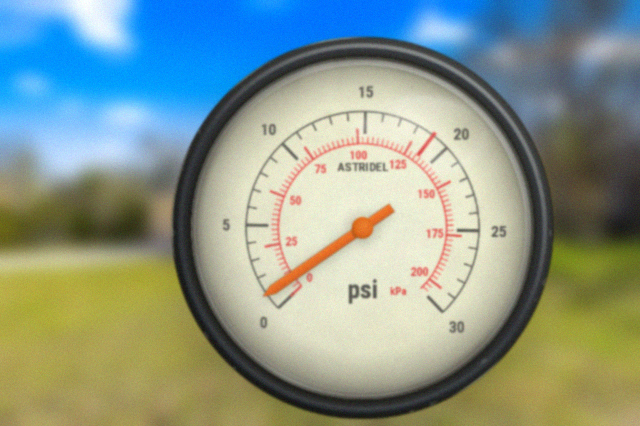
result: 1 psi
